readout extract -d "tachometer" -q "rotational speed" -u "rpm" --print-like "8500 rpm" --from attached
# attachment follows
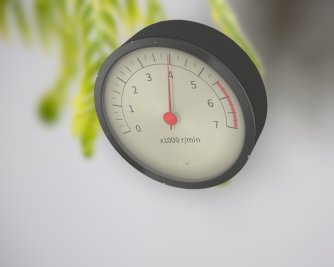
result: 4000 rpm
